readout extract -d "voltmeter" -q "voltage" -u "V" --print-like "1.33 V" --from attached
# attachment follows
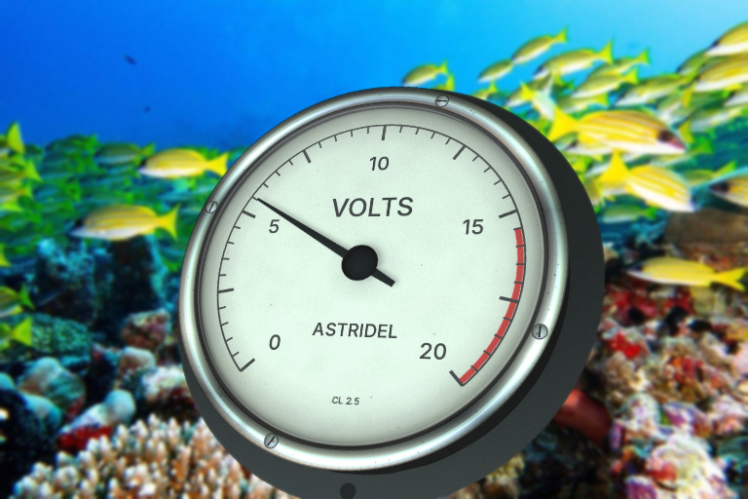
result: 5.5 V
